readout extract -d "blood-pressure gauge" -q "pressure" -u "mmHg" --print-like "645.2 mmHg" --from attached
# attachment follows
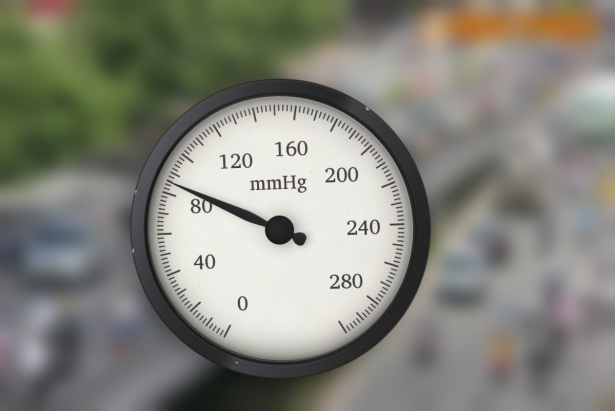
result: 86 mmHg
